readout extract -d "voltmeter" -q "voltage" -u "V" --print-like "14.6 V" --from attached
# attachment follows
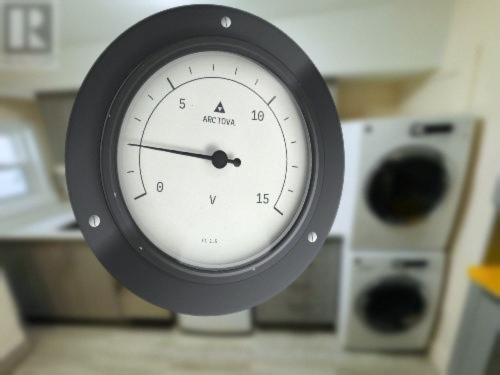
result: 2 V
